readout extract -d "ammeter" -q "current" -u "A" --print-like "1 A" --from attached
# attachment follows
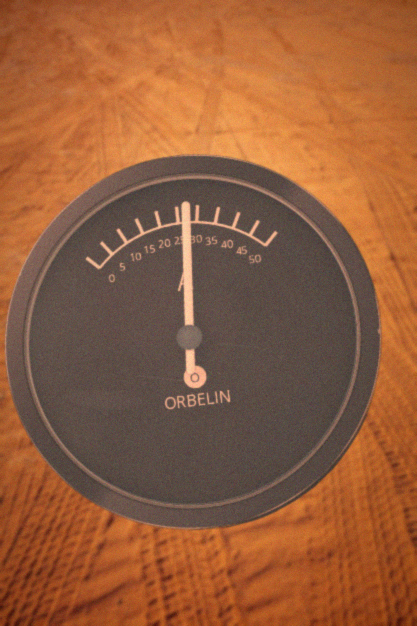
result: 27.5 A
